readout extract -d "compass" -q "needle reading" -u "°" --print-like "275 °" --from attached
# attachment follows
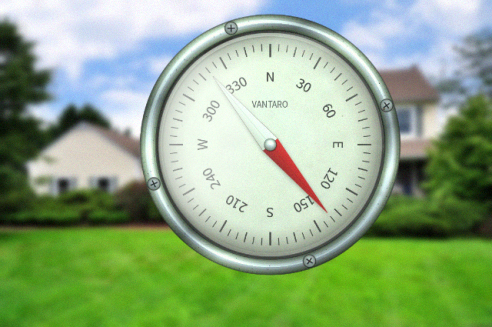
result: 140 °
